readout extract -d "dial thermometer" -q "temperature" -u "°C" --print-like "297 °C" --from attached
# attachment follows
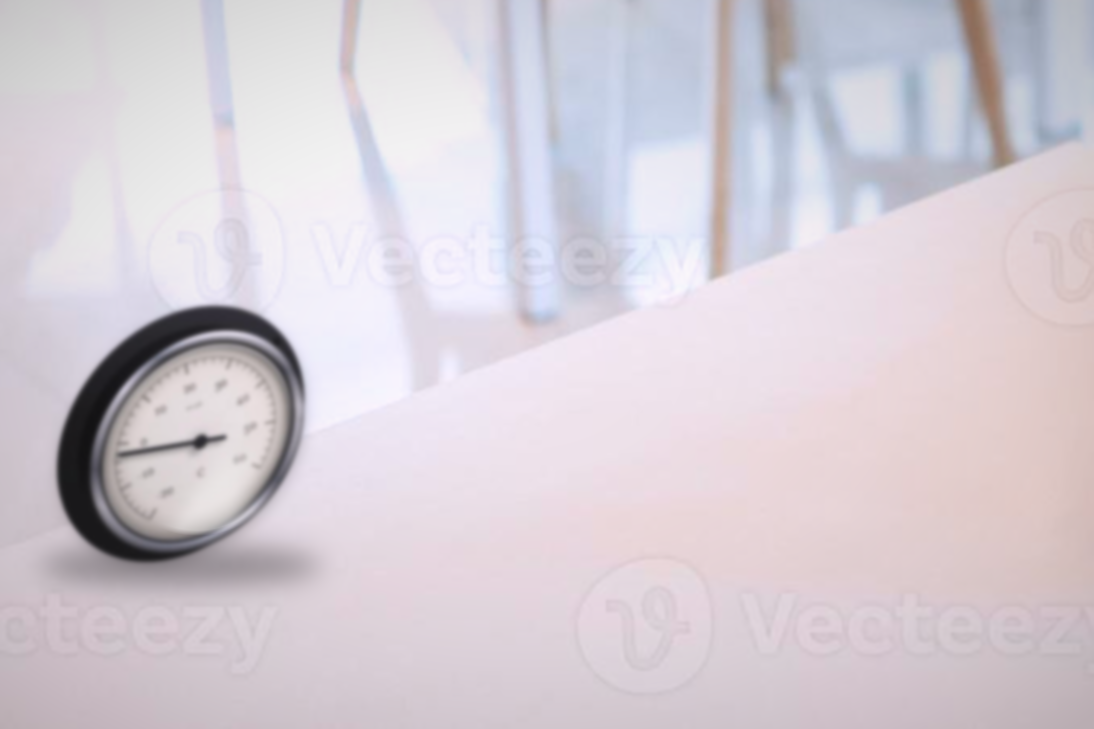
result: -2 °C
